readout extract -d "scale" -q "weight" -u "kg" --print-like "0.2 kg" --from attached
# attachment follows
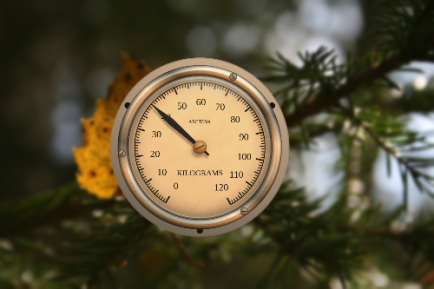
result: 40 kg
